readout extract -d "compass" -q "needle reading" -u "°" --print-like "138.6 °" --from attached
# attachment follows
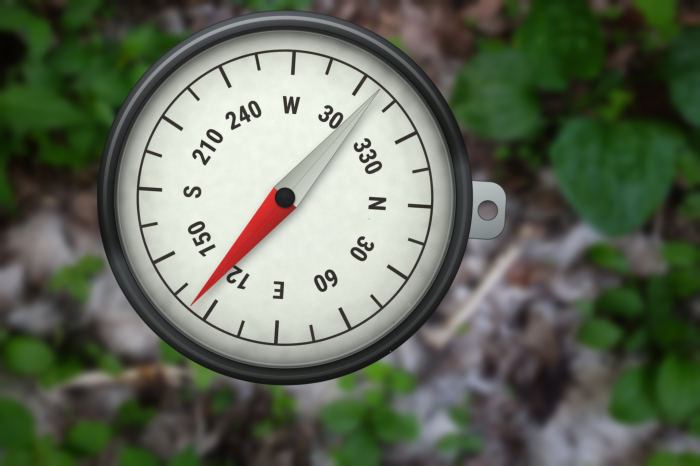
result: 127.5 °
